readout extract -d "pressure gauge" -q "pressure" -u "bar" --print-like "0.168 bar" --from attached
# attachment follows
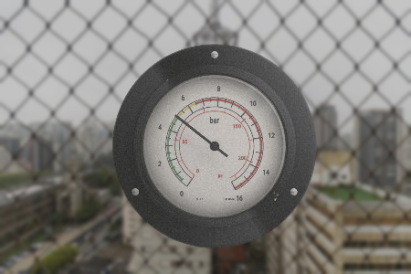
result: 5 bar
